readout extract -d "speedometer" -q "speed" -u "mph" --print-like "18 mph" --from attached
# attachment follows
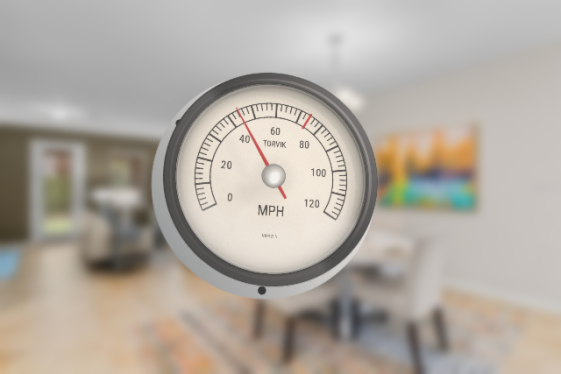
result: 44 mph
